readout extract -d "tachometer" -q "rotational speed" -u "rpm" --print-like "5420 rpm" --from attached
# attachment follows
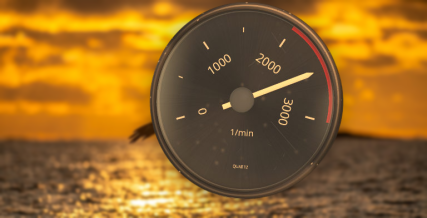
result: 2500 rpm
